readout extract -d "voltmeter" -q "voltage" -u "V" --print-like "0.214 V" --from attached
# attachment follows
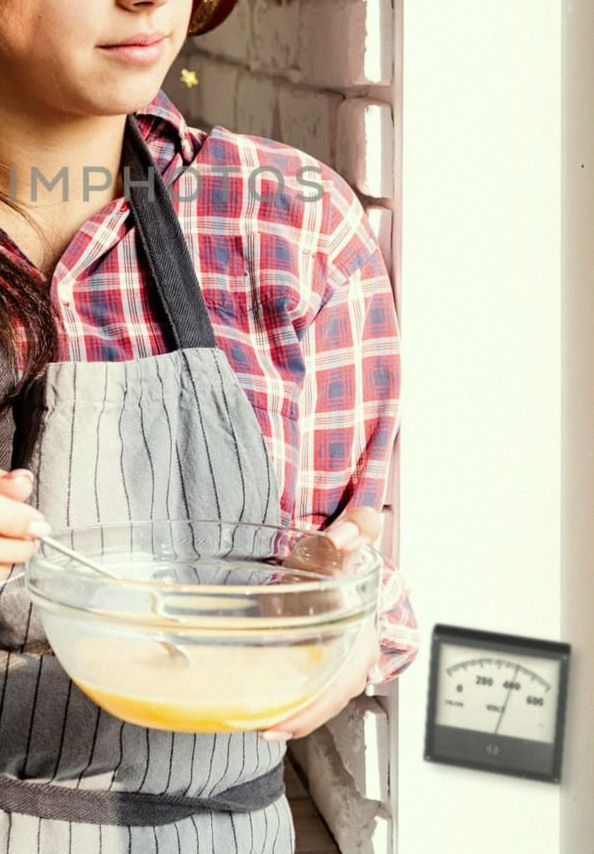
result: 400 V
